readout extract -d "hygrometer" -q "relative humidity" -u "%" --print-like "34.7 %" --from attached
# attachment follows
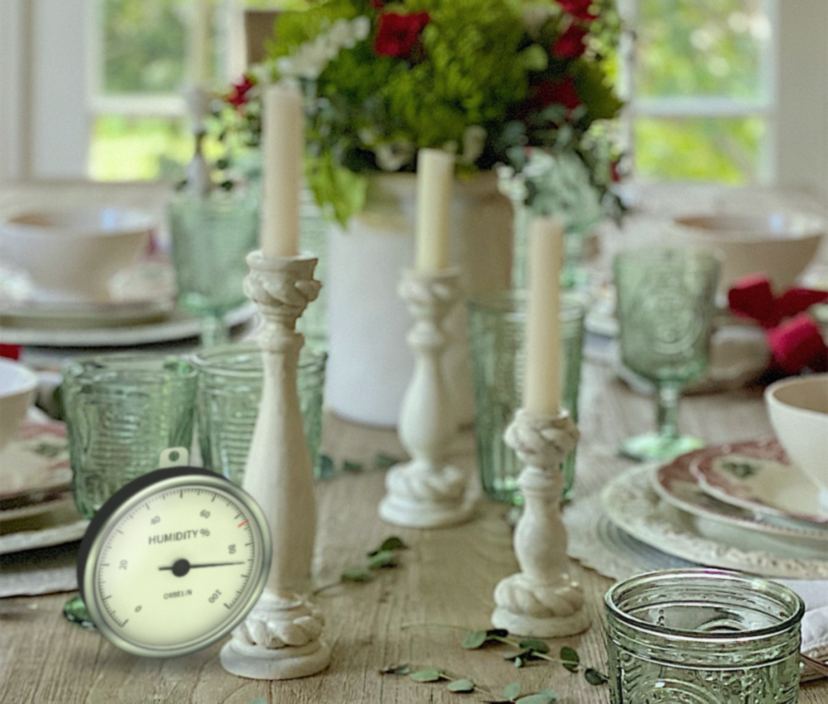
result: 85 %
